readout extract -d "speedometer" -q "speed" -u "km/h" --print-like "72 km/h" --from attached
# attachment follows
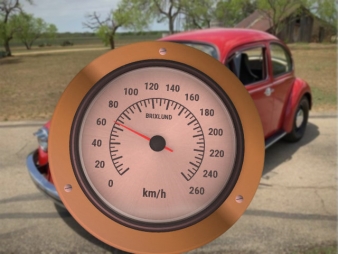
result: 65 km/h
